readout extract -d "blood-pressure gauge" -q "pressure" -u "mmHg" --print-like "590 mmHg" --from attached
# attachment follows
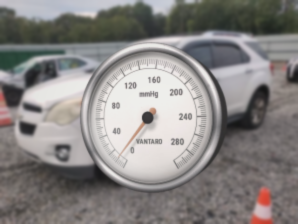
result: 10 mmHg
